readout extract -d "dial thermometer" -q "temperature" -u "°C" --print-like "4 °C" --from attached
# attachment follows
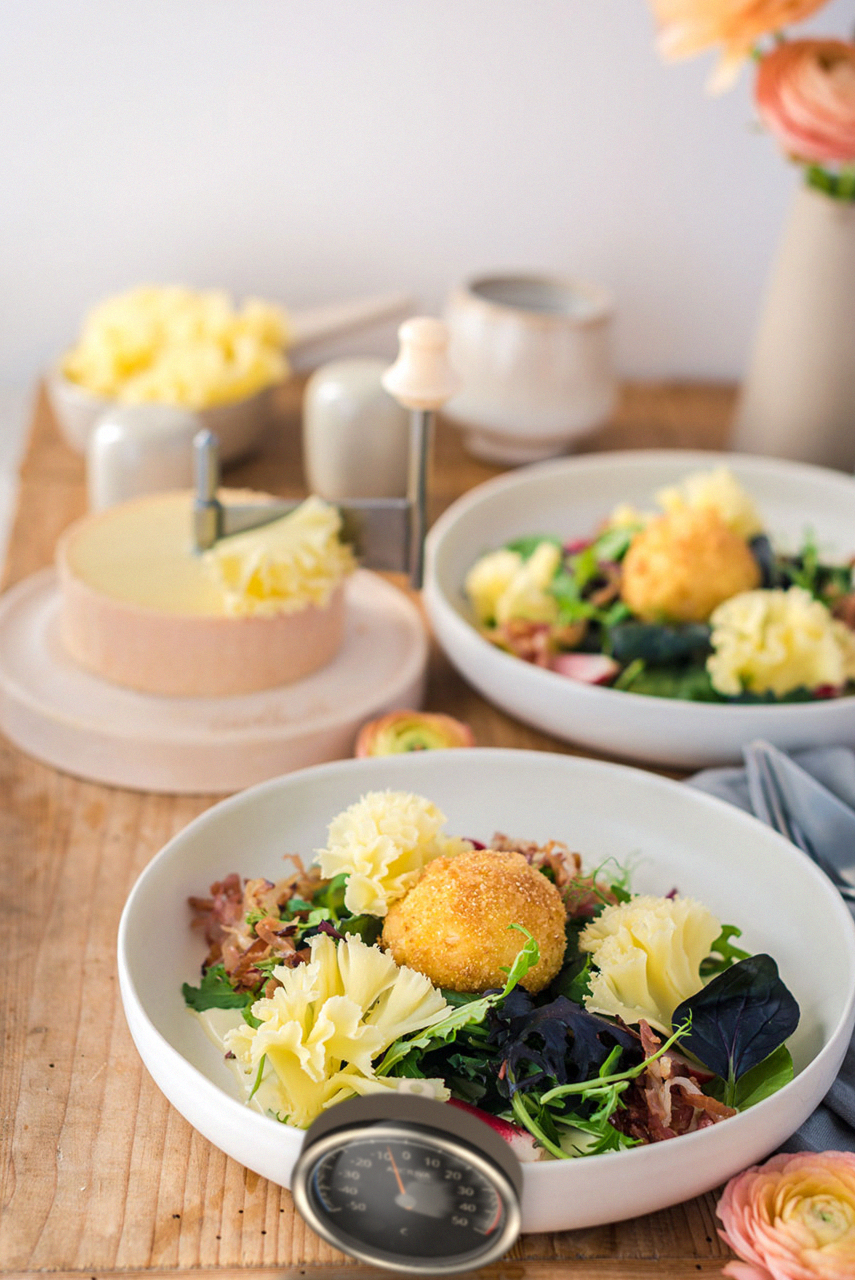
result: -5 °C
